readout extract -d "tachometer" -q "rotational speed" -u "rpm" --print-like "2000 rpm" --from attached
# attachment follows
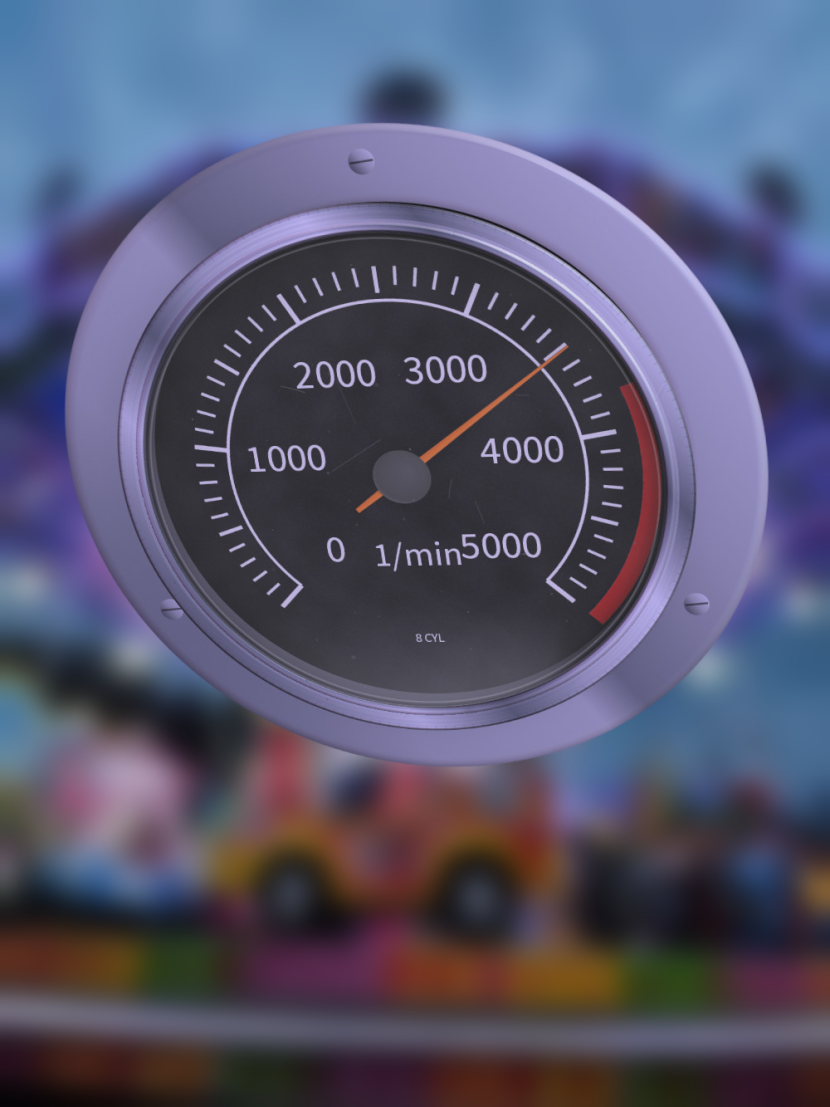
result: 3500 rpm
